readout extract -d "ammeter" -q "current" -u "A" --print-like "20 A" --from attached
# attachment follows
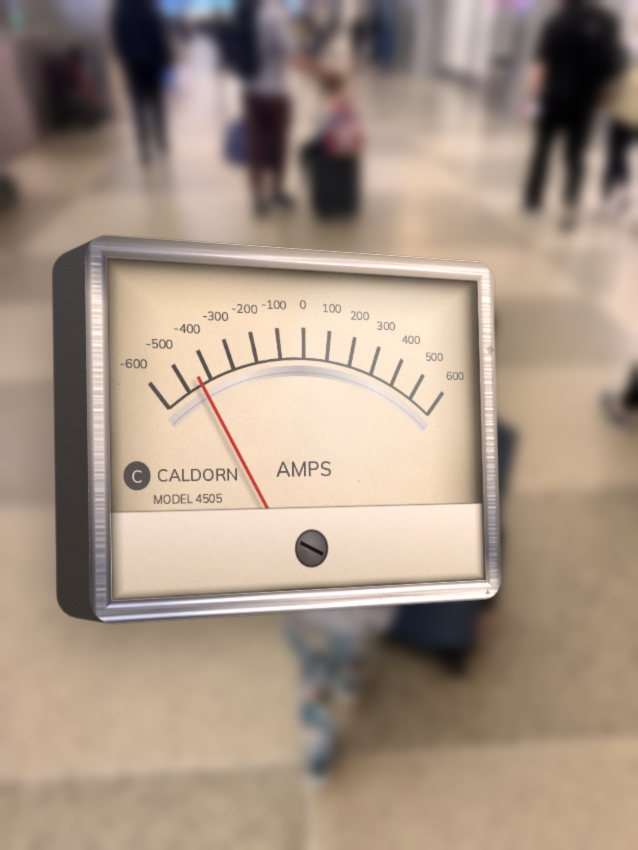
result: -450 A
